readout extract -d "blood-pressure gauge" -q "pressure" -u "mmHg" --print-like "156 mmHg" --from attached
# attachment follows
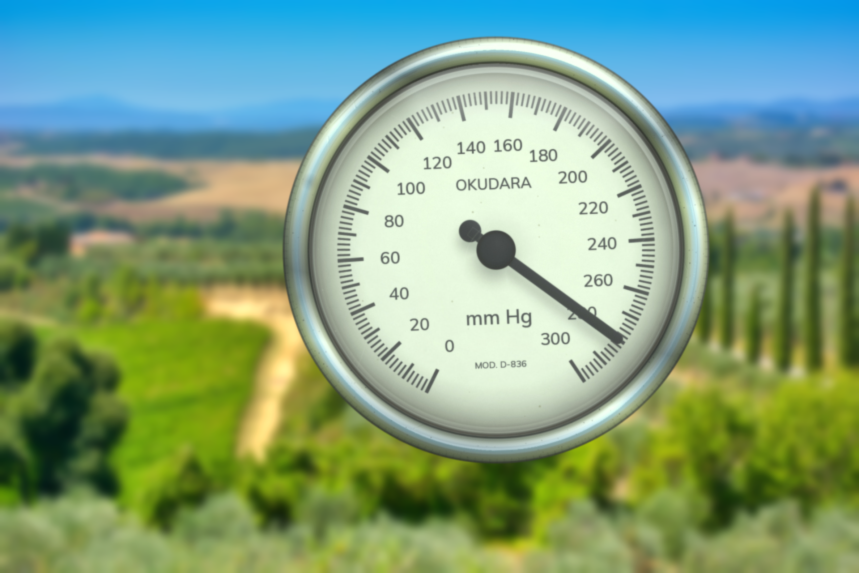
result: 280 mmHg
